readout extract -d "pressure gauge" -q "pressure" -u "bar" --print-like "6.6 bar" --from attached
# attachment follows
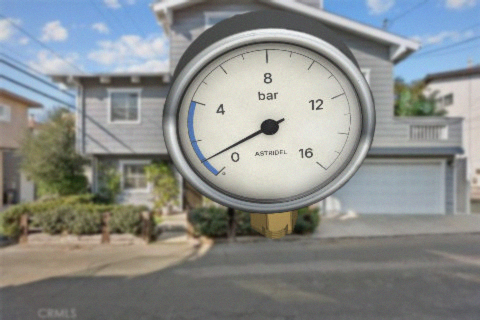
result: 1 bar
